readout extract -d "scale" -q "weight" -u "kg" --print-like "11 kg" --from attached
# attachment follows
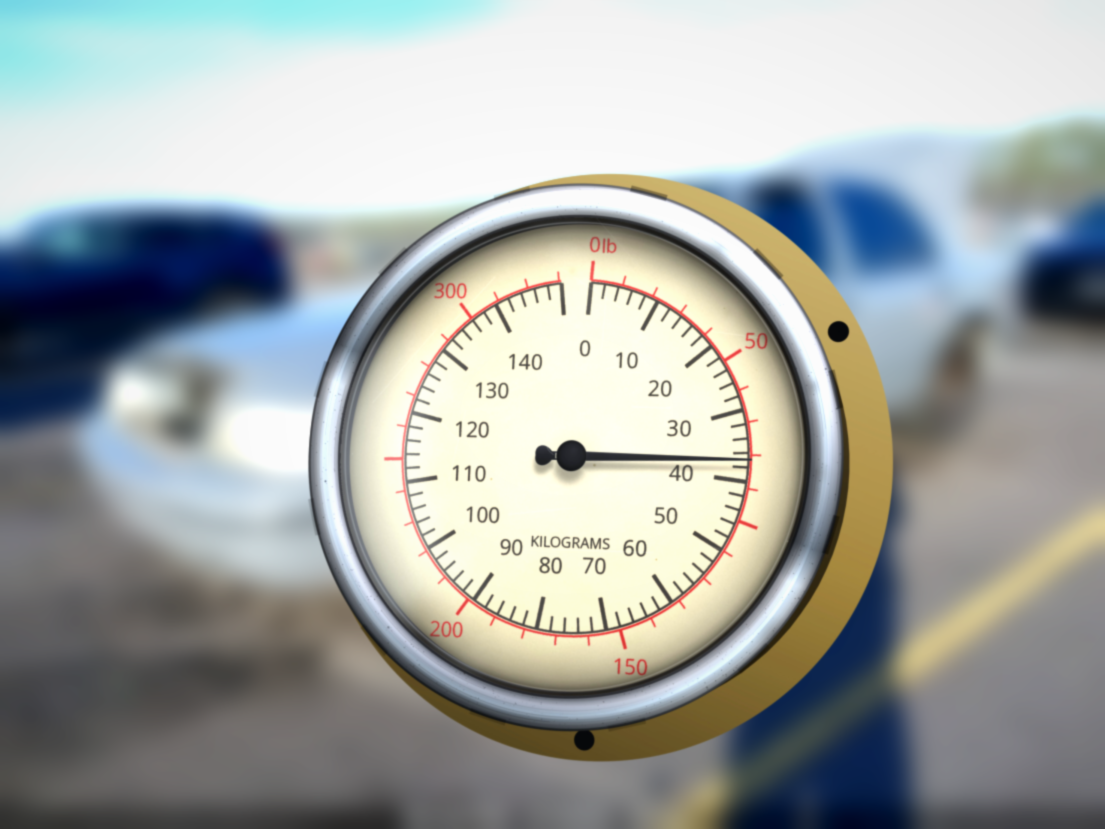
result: 37 kg
